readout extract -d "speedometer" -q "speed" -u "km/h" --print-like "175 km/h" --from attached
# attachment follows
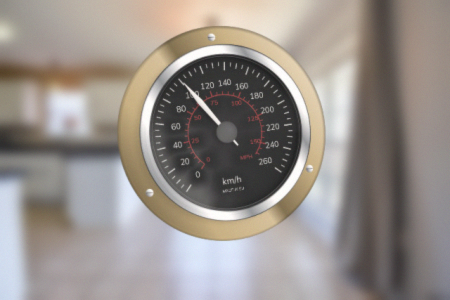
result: 100 km/h
